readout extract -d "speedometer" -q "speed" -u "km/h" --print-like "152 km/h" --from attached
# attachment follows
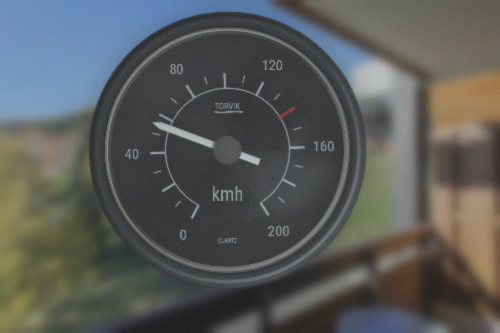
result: 55 km/h
